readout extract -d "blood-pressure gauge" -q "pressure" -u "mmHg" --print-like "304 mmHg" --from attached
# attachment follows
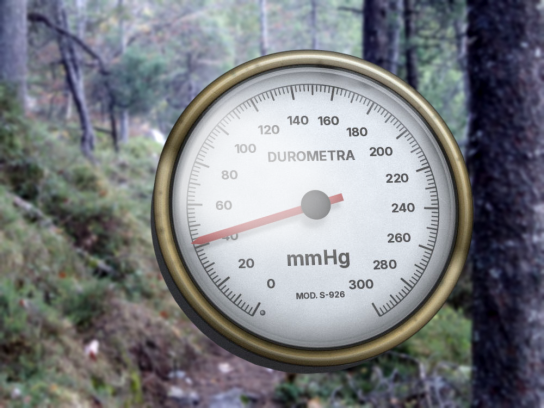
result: 42 mmHg
